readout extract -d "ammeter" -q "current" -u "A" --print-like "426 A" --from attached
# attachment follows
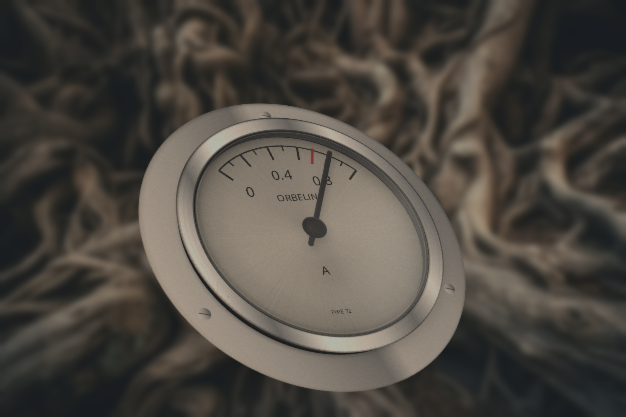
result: 0.8 A
